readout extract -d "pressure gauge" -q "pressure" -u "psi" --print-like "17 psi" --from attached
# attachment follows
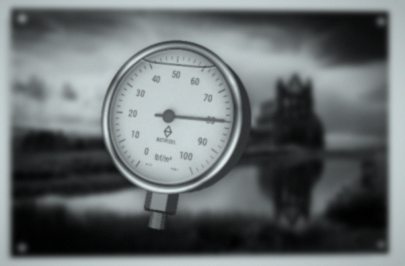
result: 80 psi
